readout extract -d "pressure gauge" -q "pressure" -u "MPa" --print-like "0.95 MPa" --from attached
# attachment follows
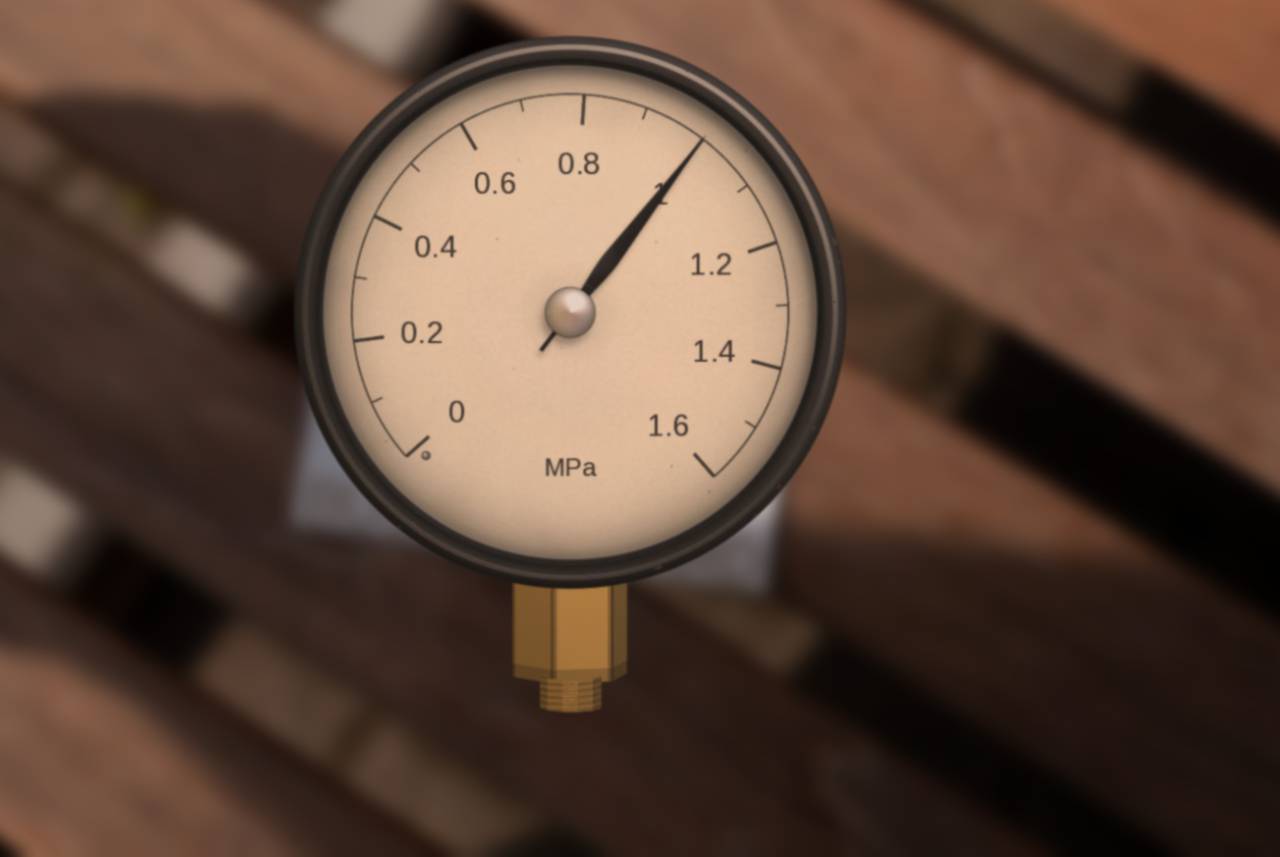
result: 1 MPa
